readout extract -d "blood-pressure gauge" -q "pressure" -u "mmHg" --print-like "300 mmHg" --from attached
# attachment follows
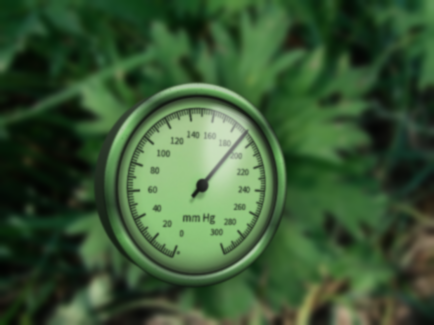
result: 190 mmHg
